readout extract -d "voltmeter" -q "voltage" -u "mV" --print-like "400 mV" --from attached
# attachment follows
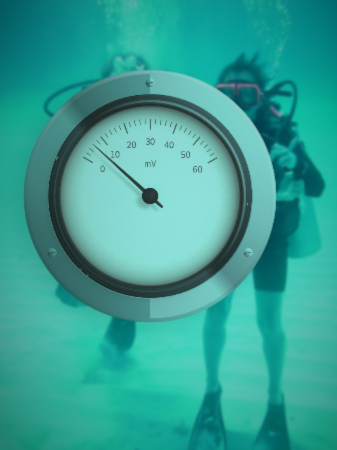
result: 6 mV
